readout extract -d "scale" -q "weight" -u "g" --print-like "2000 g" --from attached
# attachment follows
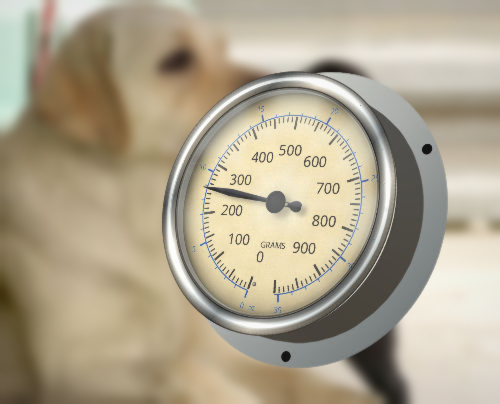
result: 250 g
